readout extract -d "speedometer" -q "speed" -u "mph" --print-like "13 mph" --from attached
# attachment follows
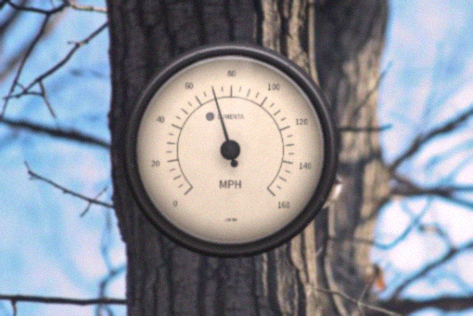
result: 70 mph
